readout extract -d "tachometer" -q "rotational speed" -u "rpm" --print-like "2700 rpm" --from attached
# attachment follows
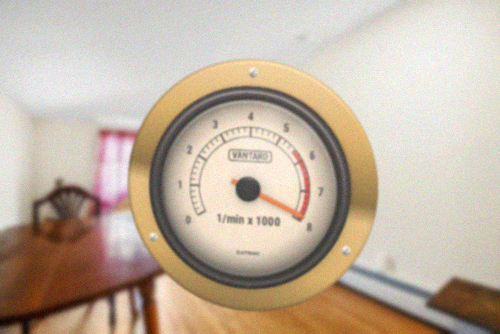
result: 7800 rpm
